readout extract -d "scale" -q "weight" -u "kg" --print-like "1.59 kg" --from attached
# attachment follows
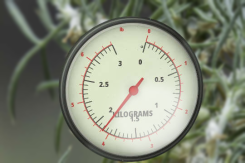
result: 1.9 kg
